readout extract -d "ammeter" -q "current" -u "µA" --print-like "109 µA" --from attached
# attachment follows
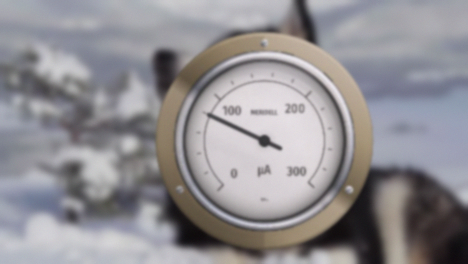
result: 80 µA
